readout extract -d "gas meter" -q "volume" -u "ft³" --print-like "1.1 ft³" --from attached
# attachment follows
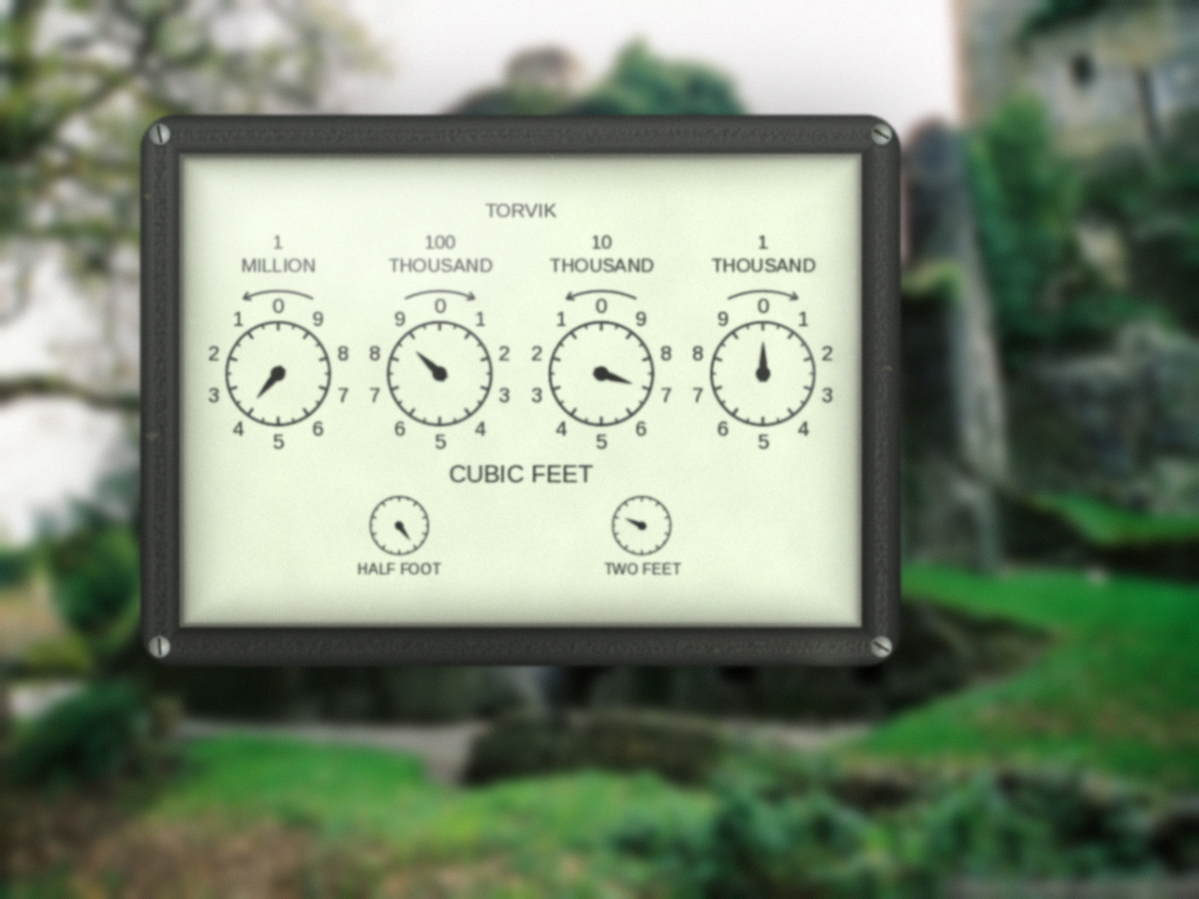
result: 387000 ft³
